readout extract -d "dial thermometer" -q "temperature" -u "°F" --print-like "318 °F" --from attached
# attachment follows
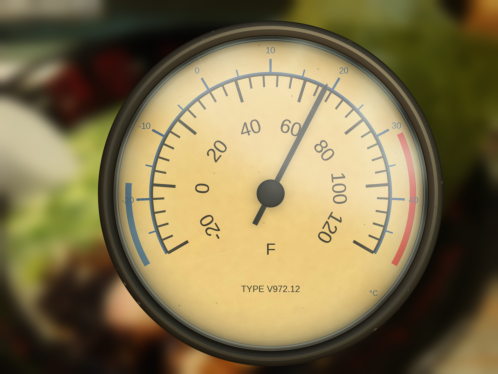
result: 66 °F
